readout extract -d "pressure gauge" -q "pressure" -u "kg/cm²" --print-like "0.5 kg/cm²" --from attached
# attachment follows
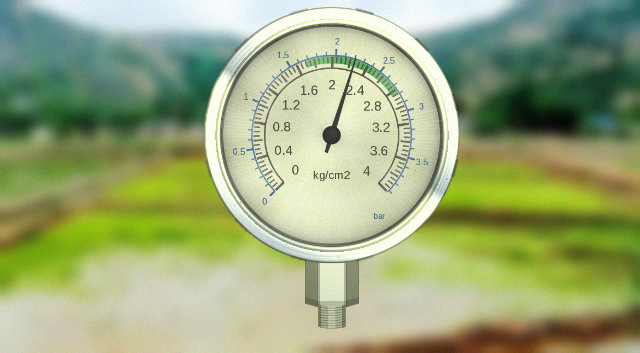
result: 2.25 kg/cm²
